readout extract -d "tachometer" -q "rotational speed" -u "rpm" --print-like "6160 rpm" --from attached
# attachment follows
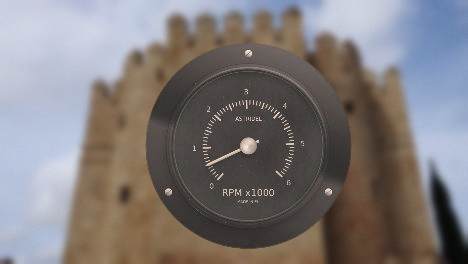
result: 500 rpm
